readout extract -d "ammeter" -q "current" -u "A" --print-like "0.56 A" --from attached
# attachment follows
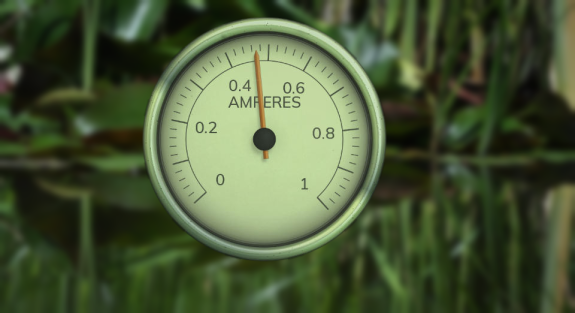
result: 0.47 A
